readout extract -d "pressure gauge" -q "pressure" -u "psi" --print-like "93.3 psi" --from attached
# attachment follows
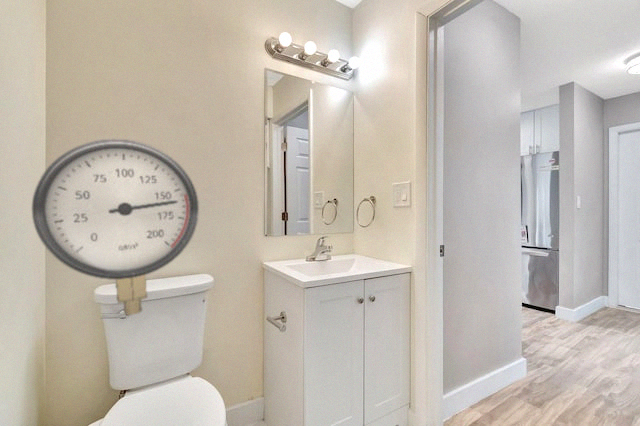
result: 160 psi
